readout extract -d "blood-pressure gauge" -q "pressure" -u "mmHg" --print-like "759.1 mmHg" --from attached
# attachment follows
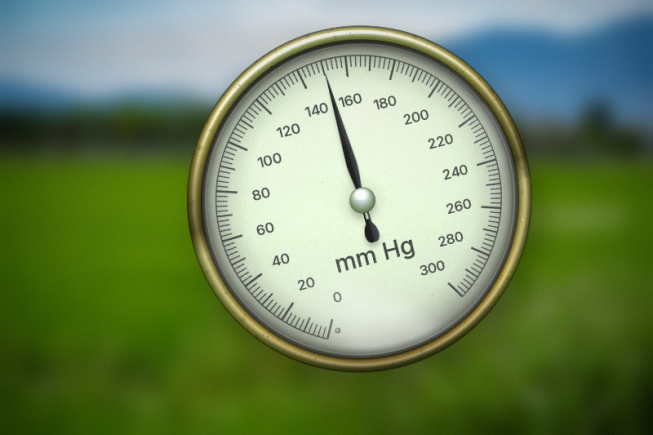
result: 150 mmHg
